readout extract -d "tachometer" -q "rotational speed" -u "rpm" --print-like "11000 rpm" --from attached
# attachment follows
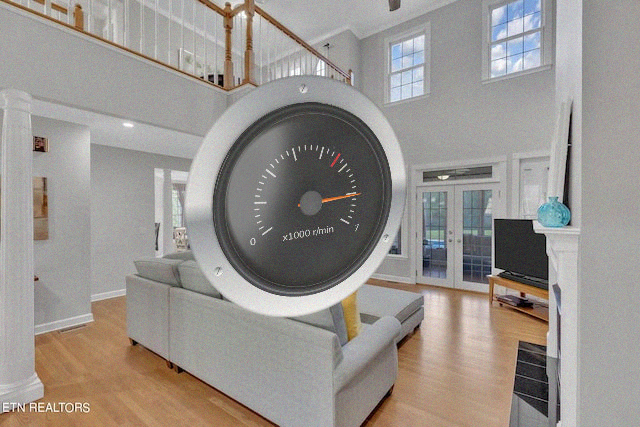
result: 6000 rpm
